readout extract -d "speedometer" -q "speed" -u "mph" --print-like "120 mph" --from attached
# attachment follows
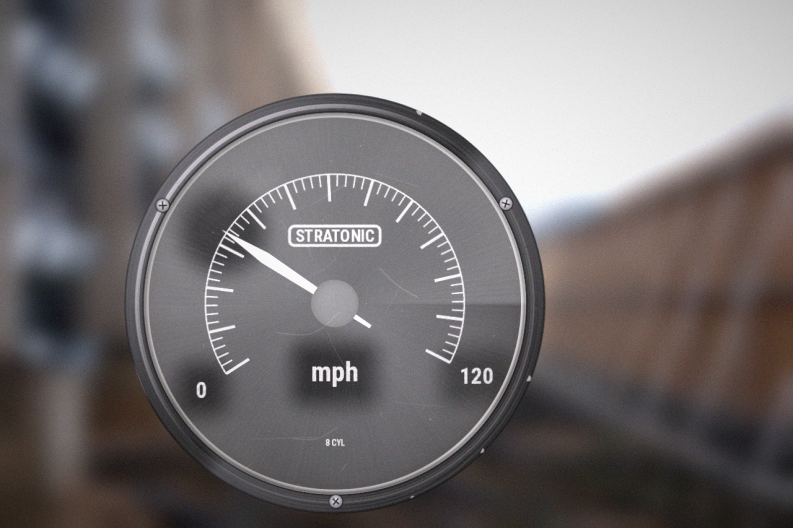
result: 33 mph
